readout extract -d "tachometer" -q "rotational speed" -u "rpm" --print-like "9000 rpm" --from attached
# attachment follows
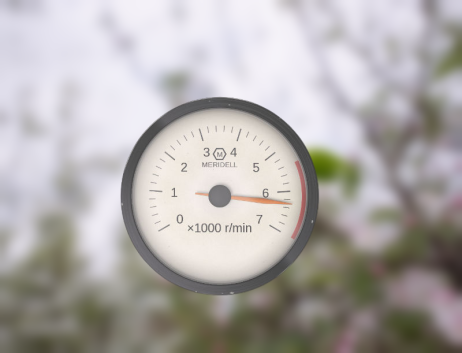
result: 6300 rpm
